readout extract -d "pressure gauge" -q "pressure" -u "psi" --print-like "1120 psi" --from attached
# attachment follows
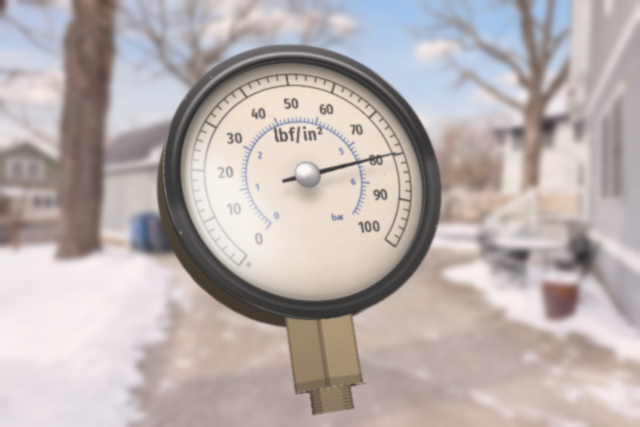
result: 80 psi
